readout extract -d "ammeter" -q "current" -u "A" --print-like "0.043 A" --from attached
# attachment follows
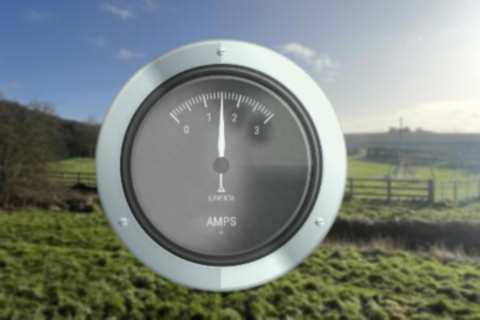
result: 1.5 A
